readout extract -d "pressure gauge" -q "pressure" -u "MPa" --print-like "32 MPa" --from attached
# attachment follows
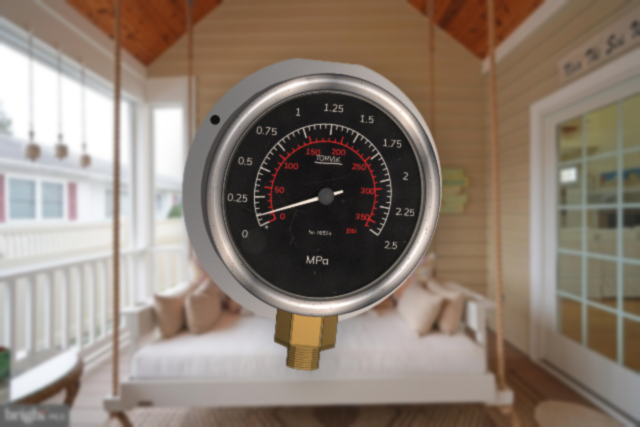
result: 0.1 MPa
